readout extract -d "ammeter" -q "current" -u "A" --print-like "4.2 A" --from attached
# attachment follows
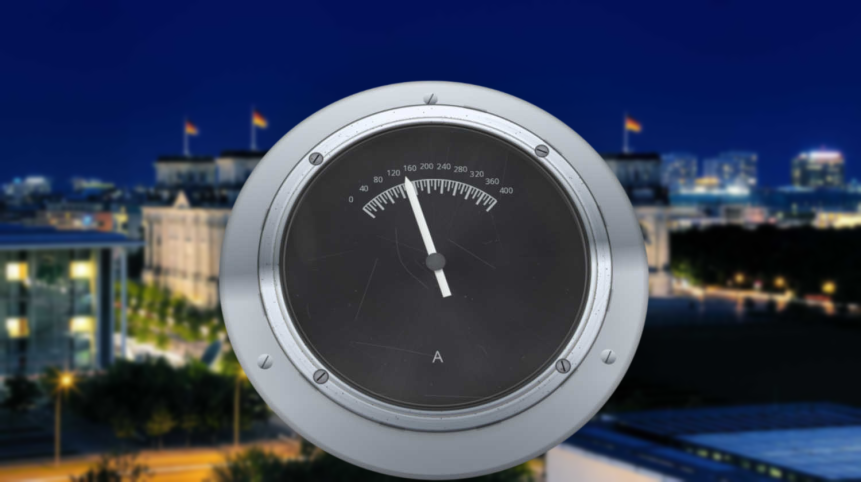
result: 140 A
